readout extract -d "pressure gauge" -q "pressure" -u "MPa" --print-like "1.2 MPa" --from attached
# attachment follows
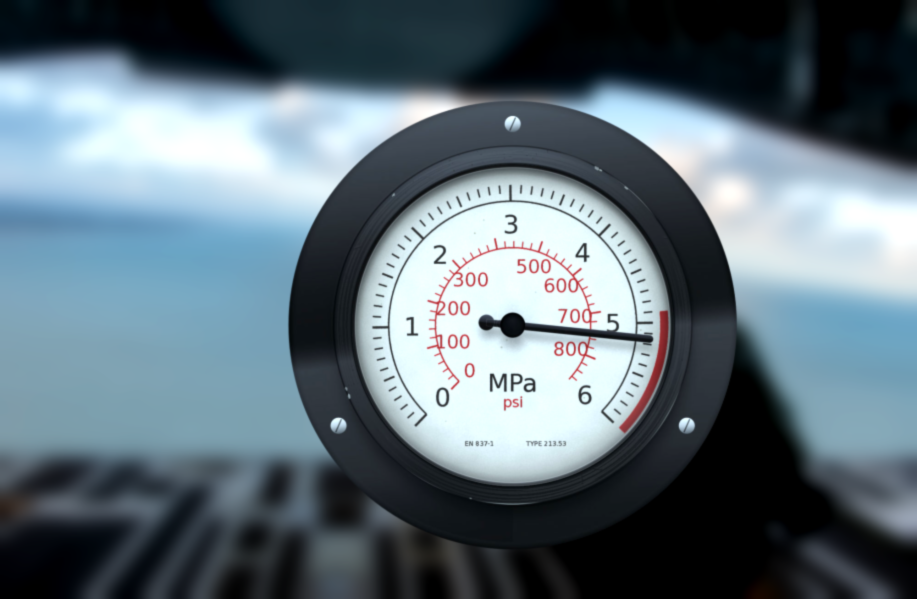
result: 5.15 MPa
